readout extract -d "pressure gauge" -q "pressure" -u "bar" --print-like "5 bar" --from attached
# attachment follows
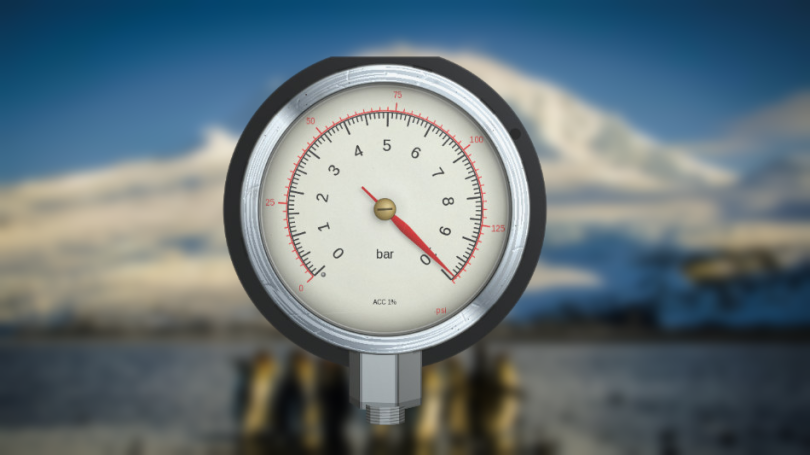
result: 9.9 bar
